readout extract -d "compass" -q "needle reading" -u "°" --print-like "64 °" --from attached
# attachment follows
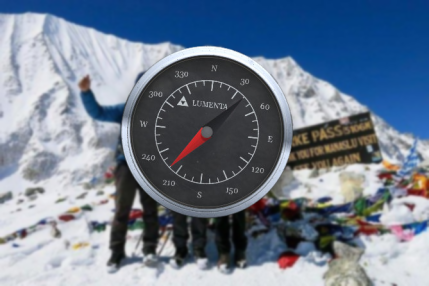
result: 220 °
